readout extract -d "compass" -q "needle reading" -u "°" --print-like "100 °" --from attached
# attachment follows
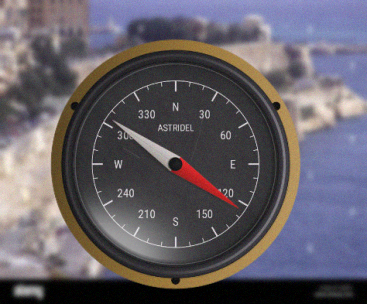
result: 125 °
